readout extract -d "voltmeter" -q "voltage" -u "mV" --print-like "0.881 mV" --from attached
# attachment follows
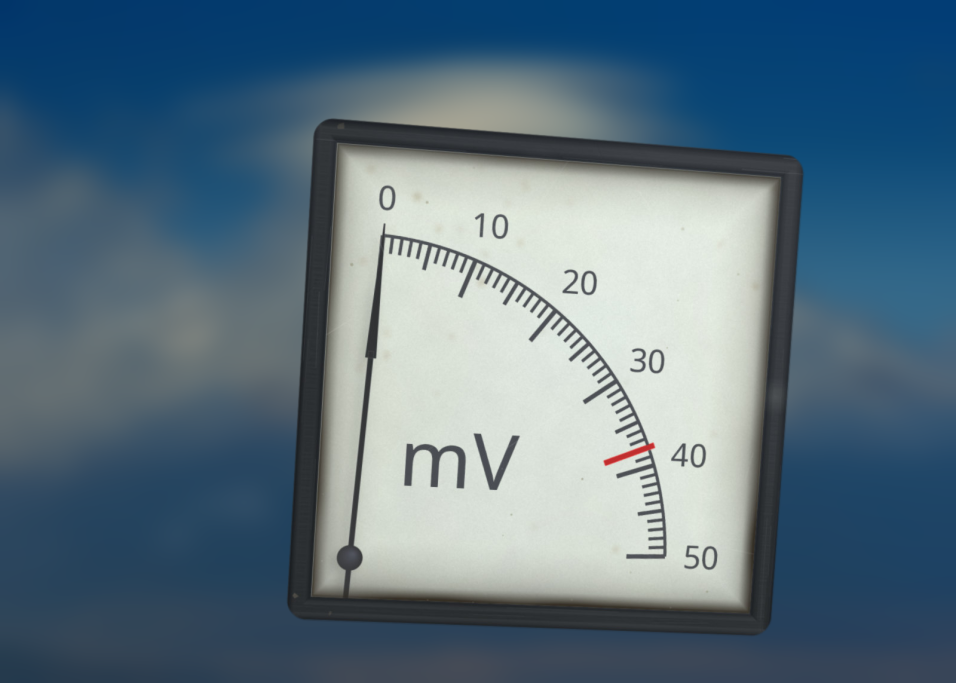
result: 0 mV
